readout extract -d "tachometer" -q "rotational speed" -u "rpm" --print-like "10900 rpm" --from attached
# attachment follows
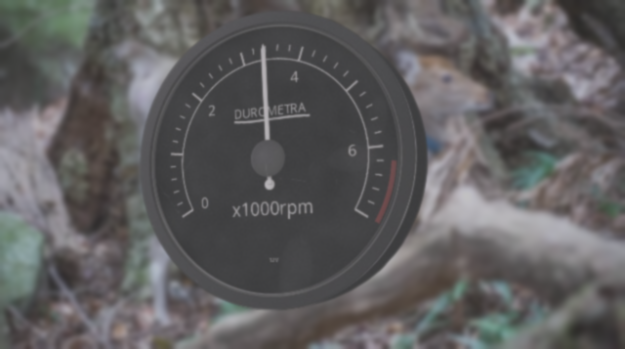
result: 3400 rpm
